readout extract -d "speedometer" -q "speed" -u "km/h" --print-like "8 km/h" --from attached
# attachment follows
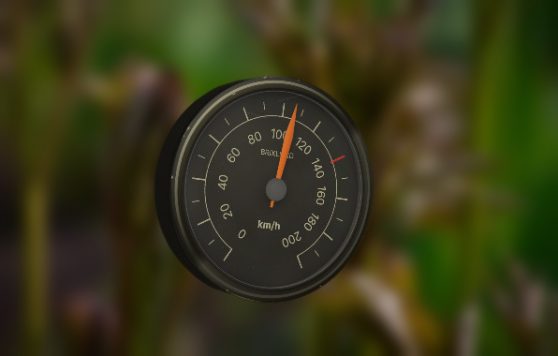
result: 105 km/h
